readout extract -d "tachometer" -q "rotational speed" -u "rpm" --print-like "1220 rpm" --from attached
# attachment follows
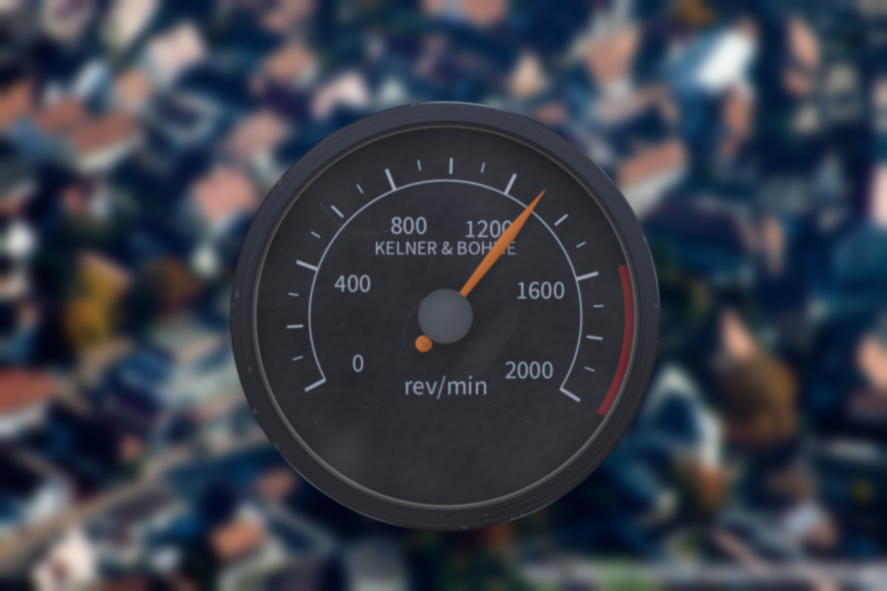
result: 1300 rpm
